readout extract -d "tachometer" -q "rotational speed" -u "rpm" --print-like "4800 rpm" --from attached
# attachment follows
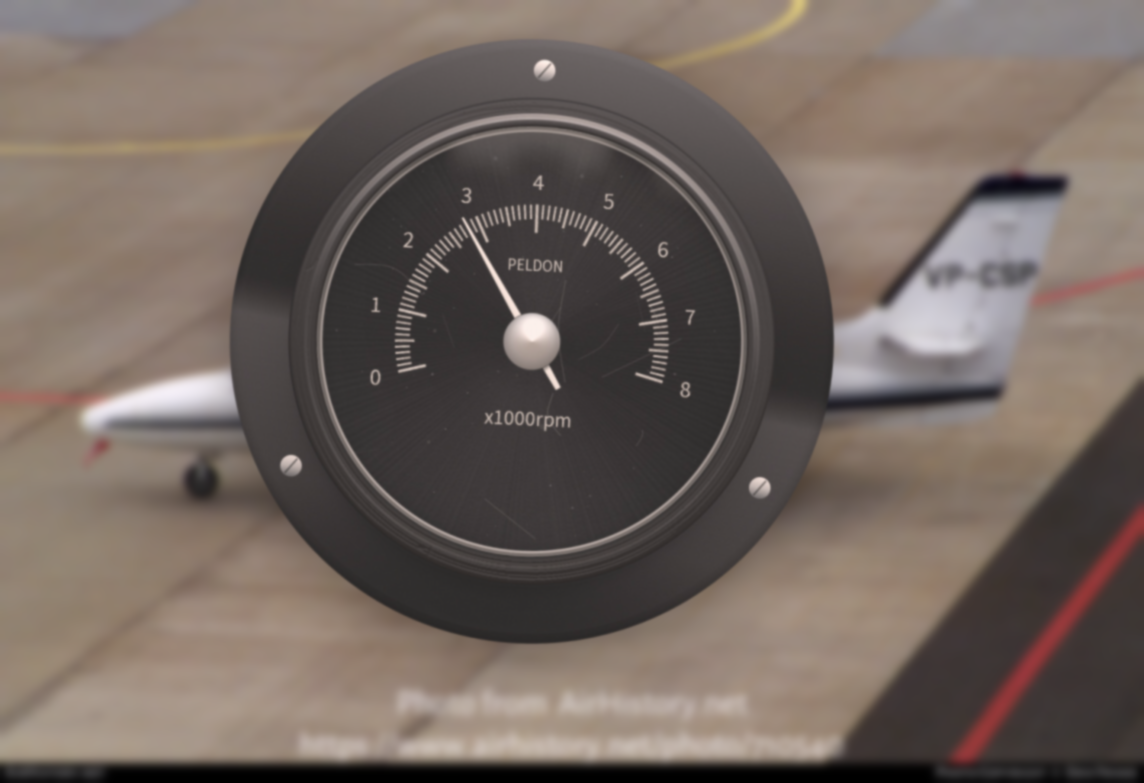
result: 2800 rpm
